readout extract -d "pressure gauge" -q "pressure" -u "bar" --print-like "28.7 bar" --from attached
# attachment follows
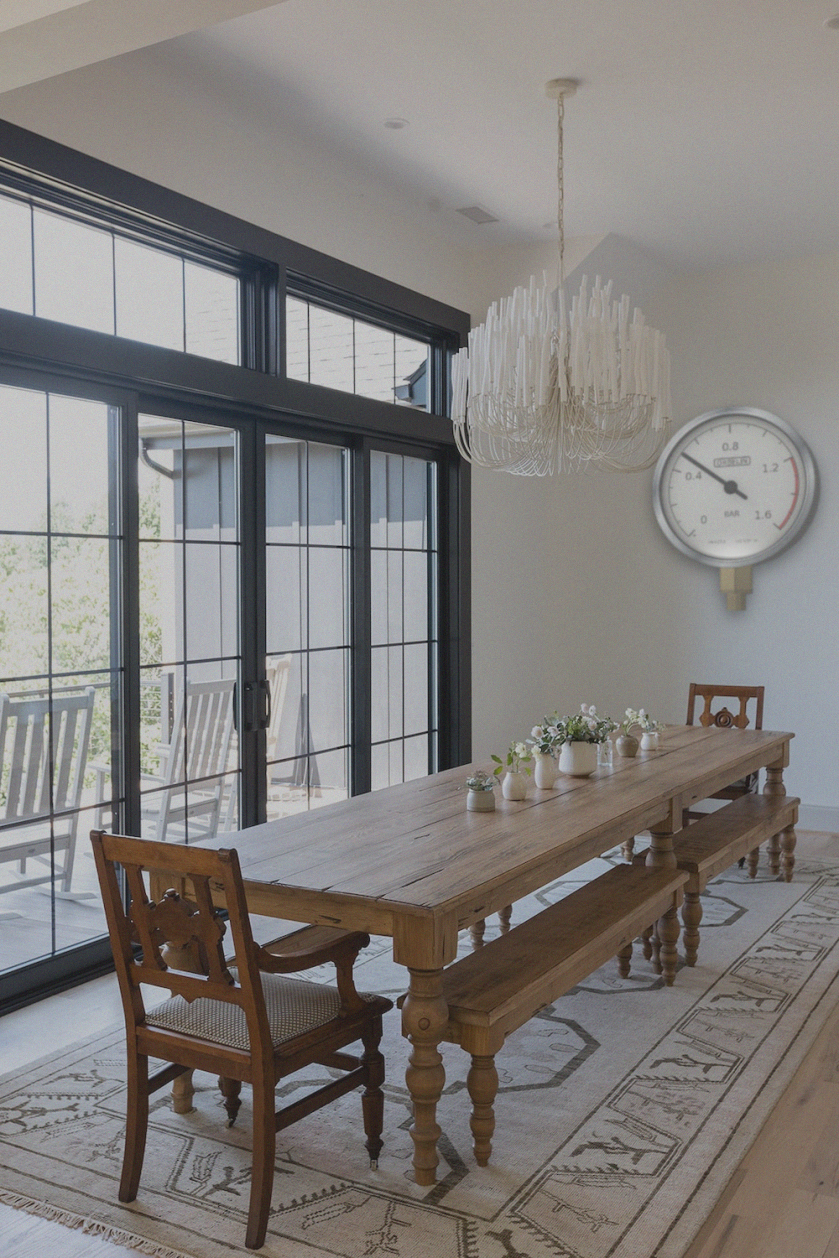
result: 0.5 bar
